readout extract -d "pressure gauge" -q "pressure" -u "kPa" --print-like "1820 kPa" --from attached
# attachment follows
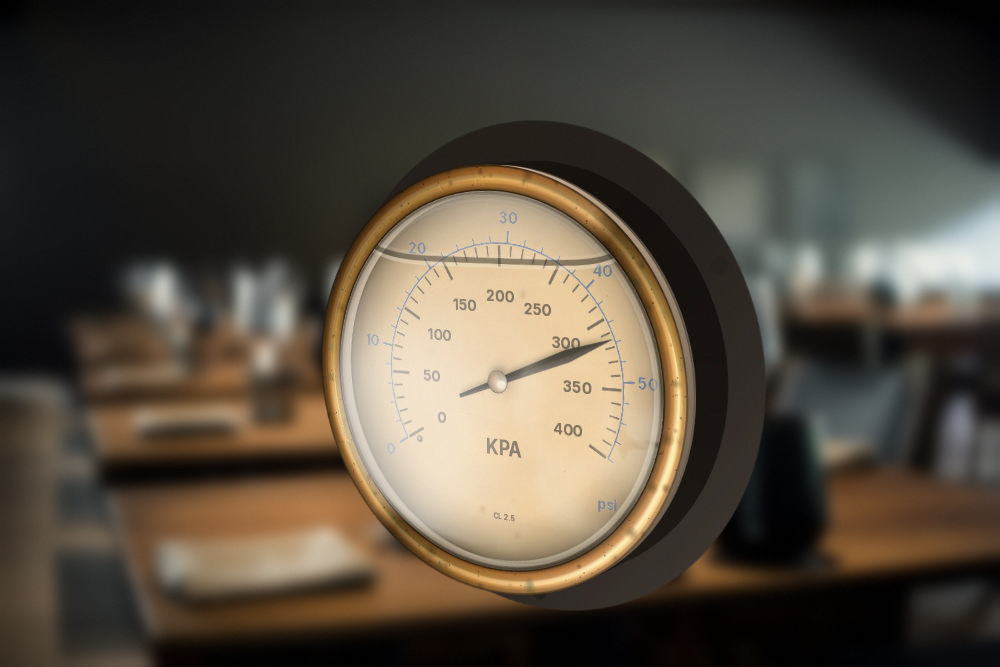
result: 315 kPa
